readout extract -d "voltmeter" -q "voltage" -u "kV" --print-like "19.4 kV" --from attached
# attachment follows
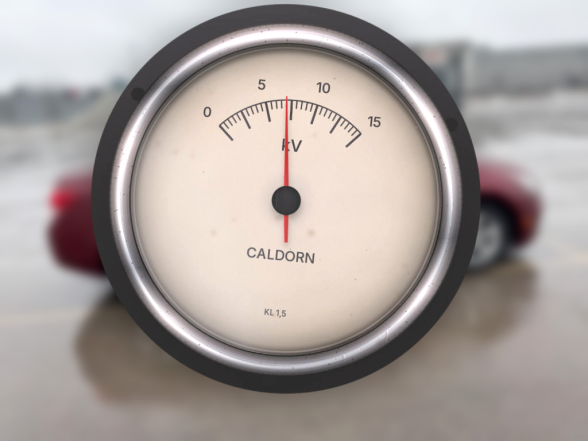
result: 7 kV
